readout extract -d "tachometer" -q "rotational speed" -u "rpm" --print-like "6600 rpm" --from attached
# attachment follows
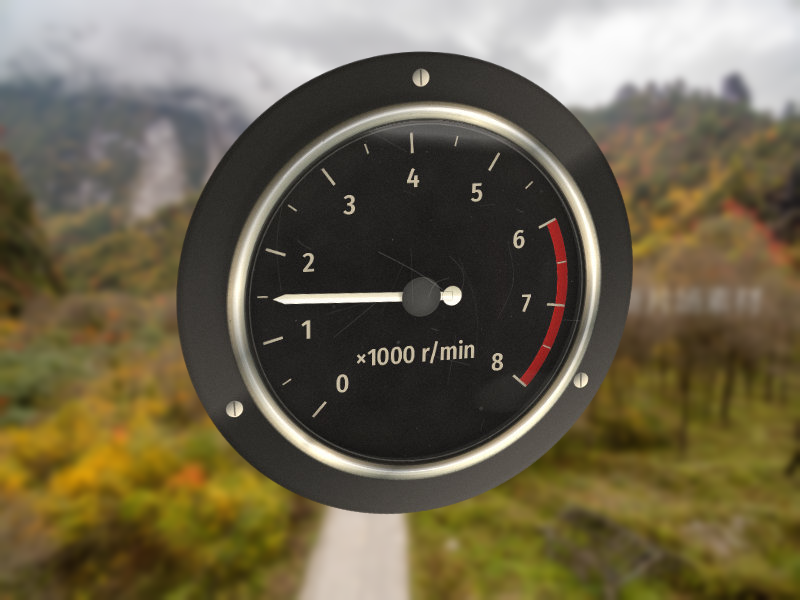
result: 1500 rpm
